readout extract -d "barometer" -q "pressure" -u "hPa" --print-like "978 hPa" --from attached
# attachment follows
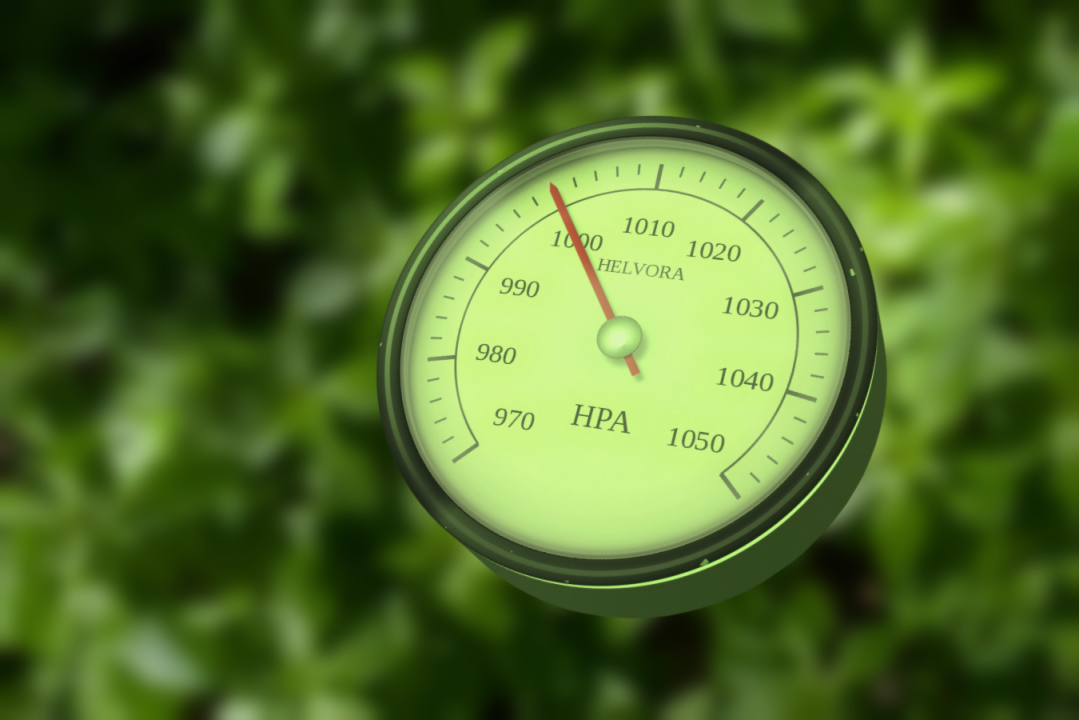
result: 1000 hPa
